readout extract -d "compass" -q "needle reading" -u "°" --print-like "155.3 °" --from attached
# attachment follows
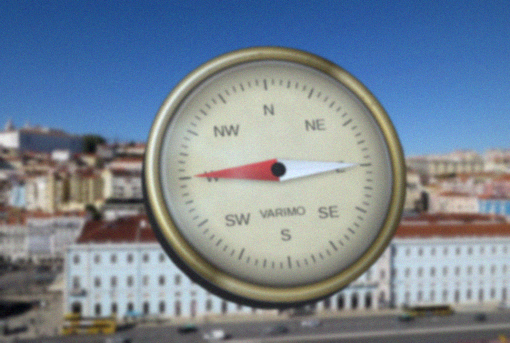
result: 270 °
